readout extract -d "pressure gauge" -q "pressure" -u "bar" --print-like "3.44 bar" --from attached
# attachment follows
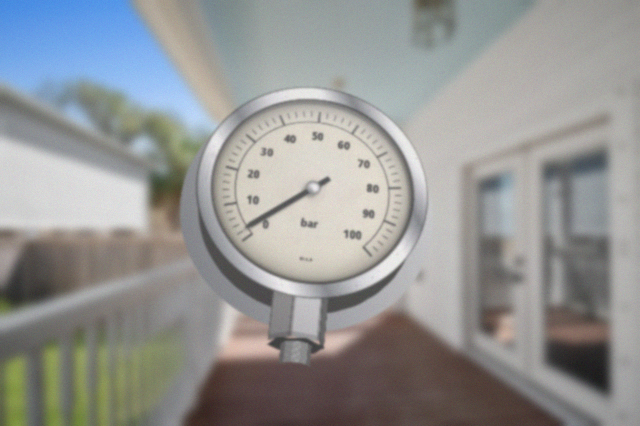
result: 2 bar
